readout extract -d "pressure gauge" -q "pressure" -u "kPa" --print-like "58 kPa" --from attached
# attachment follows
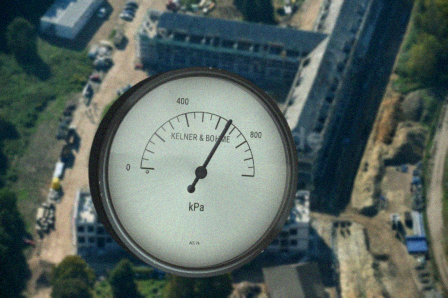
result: 650 kPa
